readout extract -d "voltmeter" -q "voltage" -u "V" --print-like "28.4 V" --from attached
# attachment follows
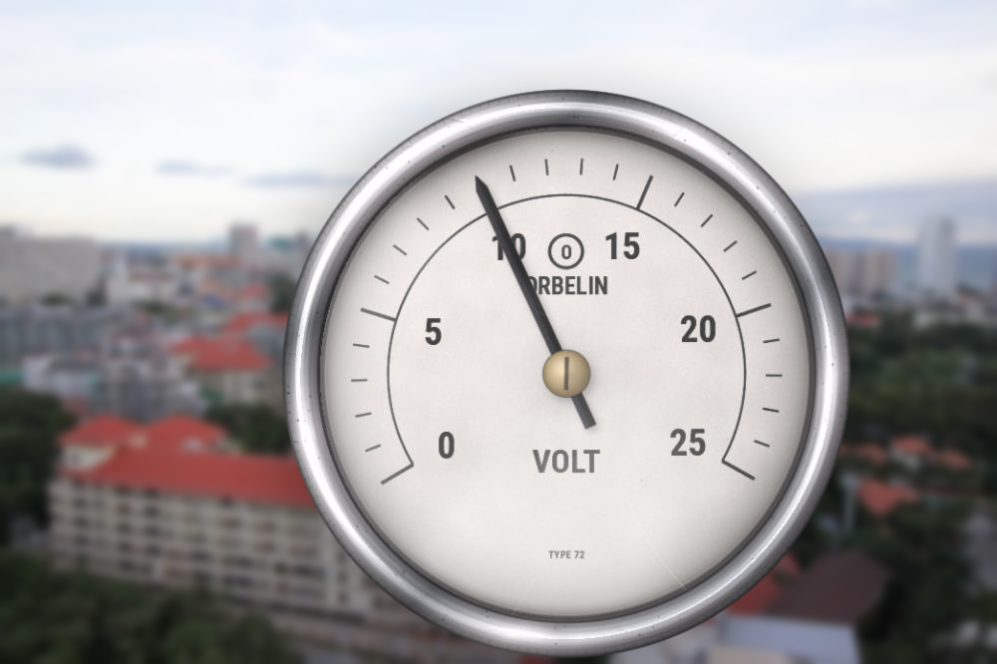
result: 10 V
